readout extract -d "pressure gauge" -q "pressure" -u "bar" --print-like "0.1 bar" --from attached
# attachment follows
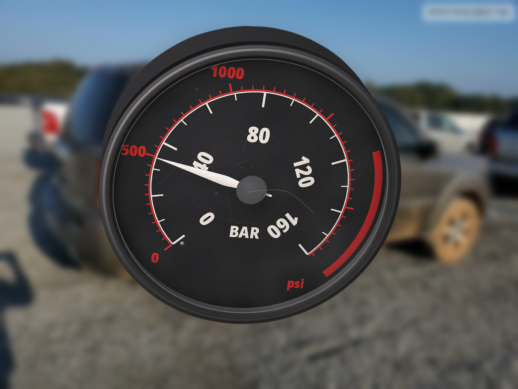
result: 35 bar
